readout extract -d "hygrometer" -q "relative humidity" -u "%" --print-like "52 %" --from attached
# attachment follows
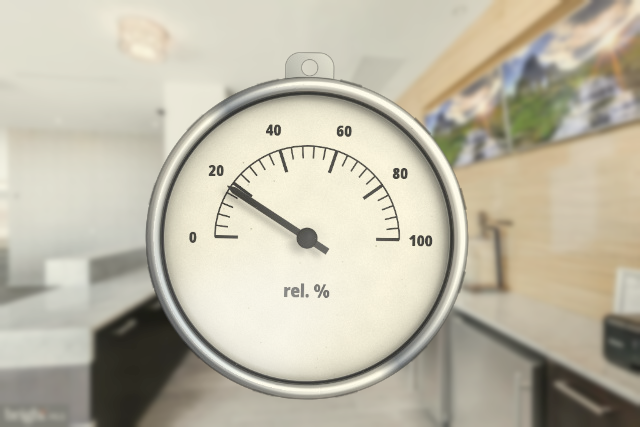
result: 18 %
